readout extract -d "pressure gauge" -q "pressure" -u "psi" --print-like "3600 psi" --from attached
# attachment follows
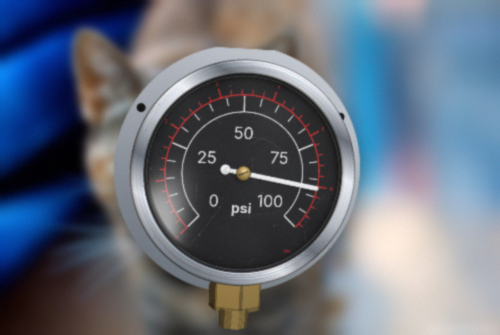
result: 87.5 psi
